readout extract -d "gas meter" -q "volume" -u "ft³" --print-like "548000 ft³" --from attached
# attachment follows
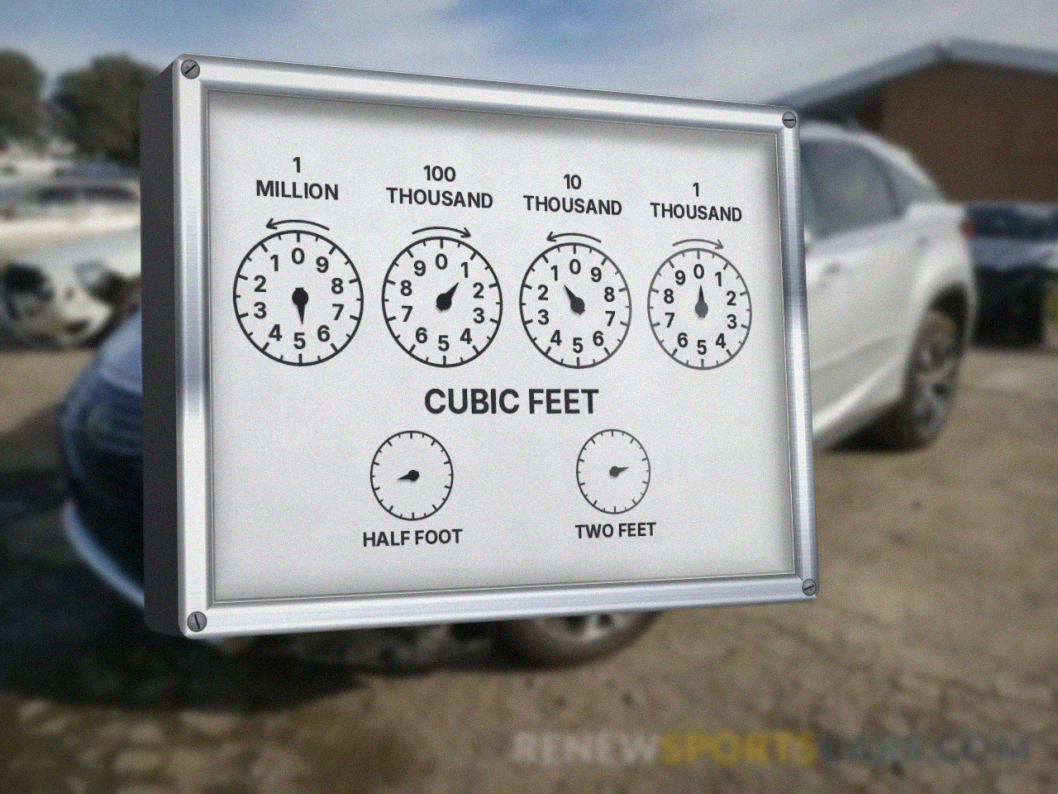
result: 511000 ft³
